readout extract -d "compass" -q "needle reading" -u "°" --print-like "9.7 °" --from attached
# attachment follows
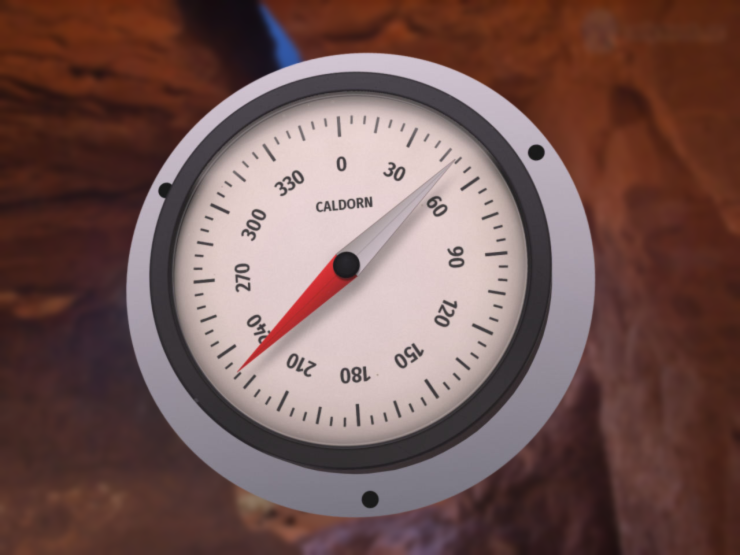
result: 230 °
